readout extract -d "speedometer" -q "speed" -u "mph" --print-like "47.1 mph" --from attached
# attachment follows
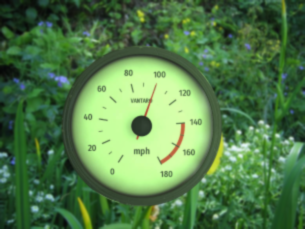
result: 100 mph
